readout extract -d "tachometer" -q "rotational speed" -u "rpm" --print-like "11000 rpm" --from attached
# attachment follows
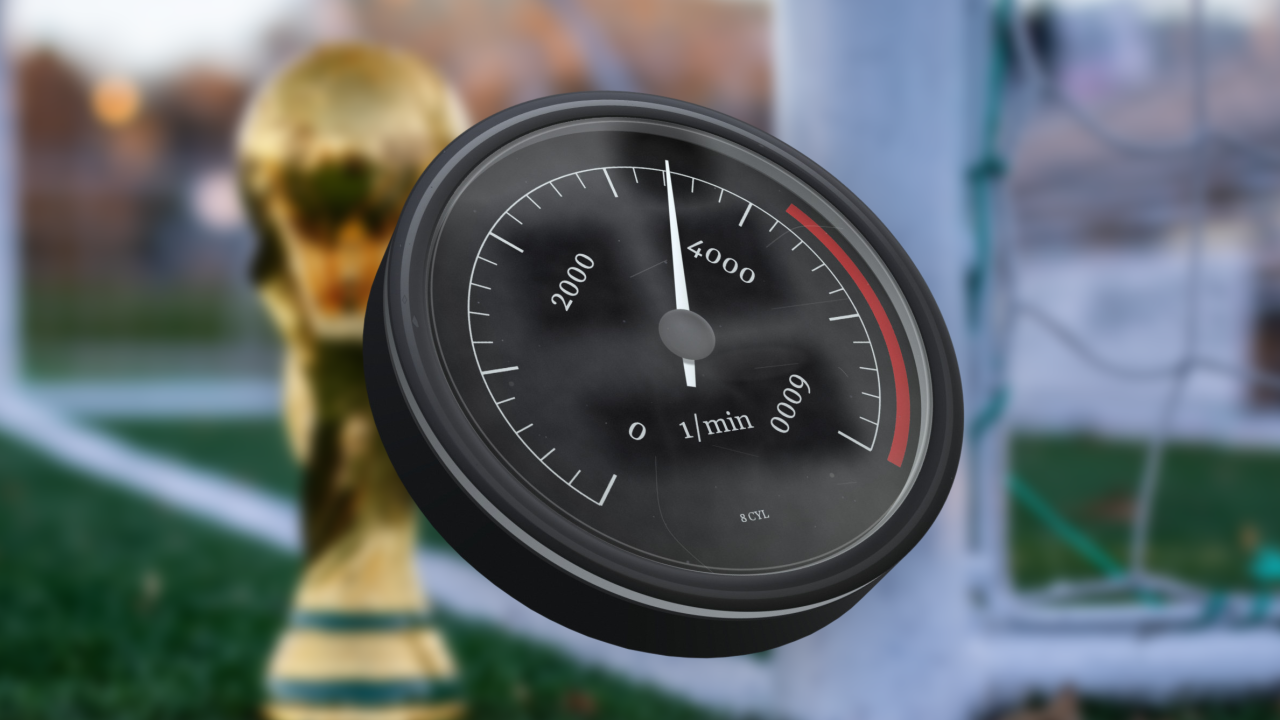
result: 3400 rpm
